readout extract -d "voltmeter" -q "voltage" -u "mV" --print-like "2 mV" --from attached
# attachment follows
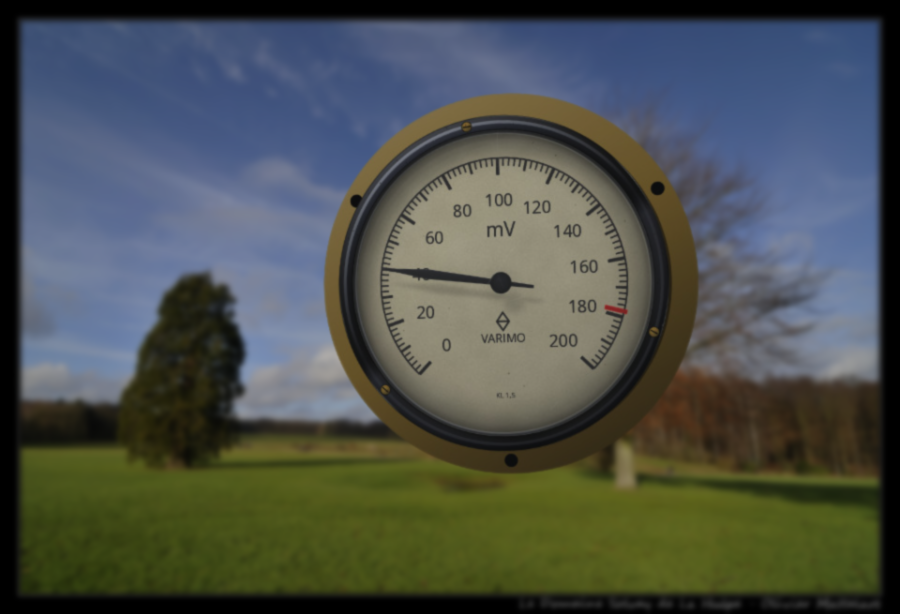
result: 40 mV
